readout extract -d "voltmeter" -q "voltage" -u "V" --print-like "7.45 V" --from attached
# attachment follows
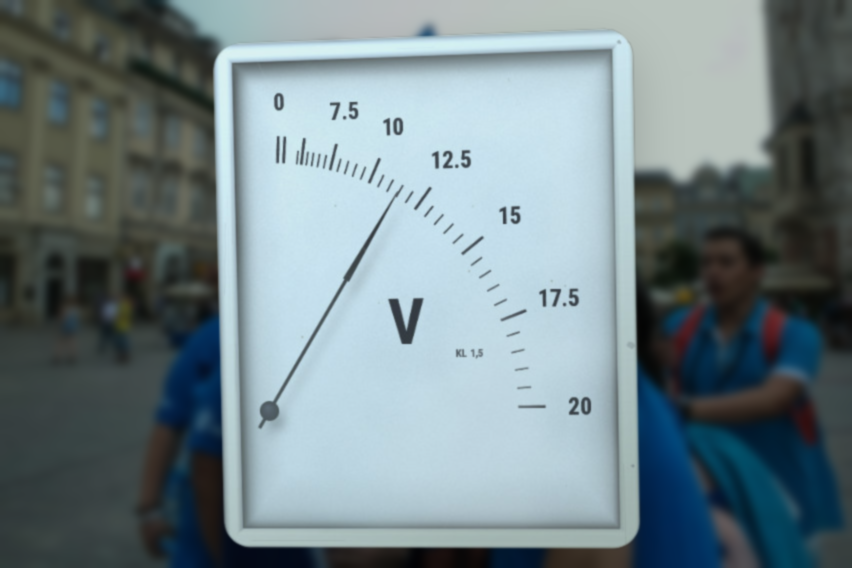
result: 11.5 V
